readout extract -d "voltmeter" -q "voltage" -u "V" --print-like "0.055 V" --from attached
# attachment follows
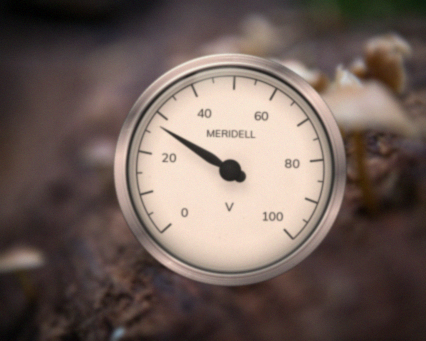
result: 27.5 V
